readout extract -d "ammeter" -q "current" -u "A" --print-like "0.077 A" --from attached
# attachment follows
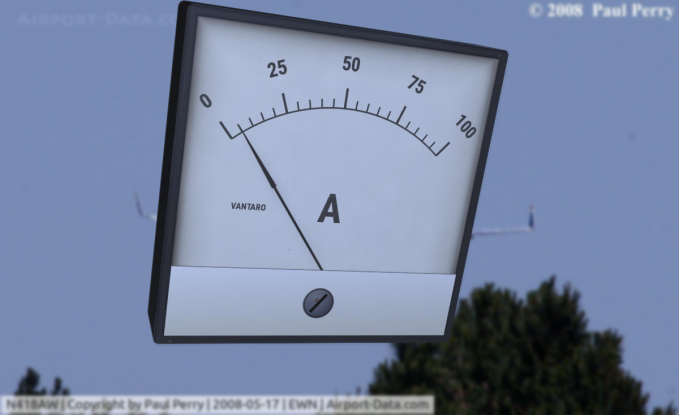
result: 5 A
